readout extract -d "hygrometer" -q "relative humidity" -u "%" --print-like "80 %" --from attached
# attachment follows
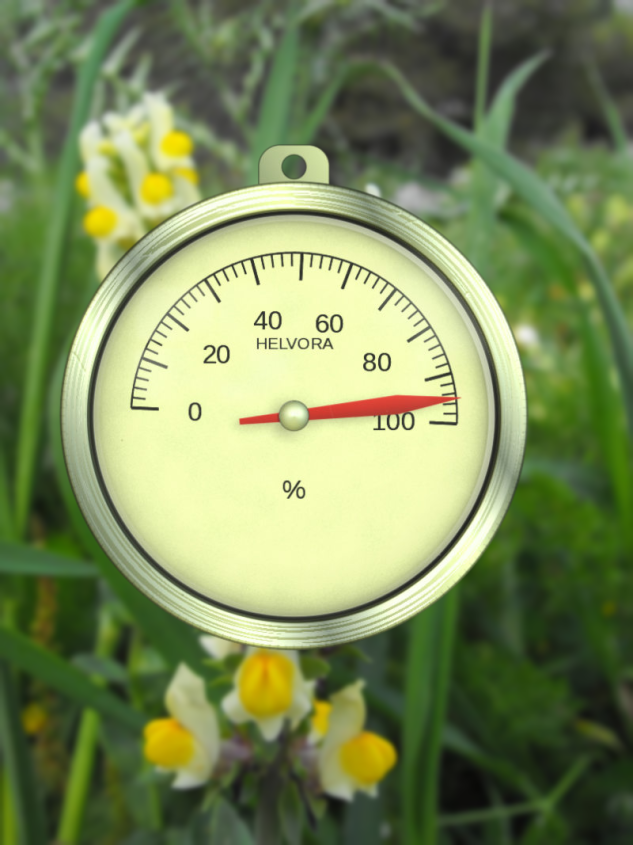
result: 95 %
